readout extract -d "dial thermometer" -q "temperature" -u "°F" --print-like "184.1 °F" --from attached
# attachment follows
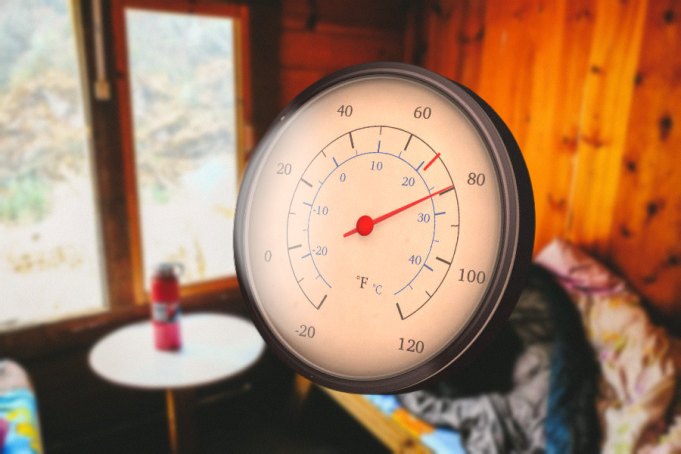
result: 80 °F
